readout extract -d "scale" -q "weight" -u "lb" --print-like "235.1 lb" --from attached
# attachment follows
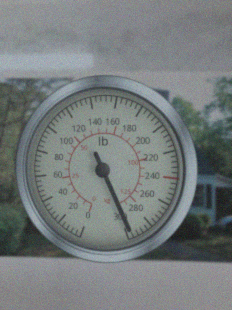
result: 296 lb
